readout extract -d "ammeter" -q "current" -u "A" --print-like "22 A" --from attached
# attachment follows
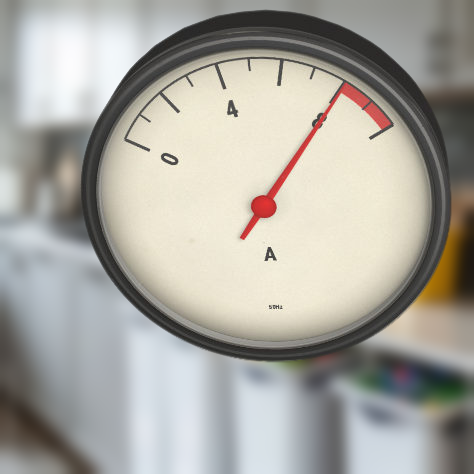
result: 8 A
